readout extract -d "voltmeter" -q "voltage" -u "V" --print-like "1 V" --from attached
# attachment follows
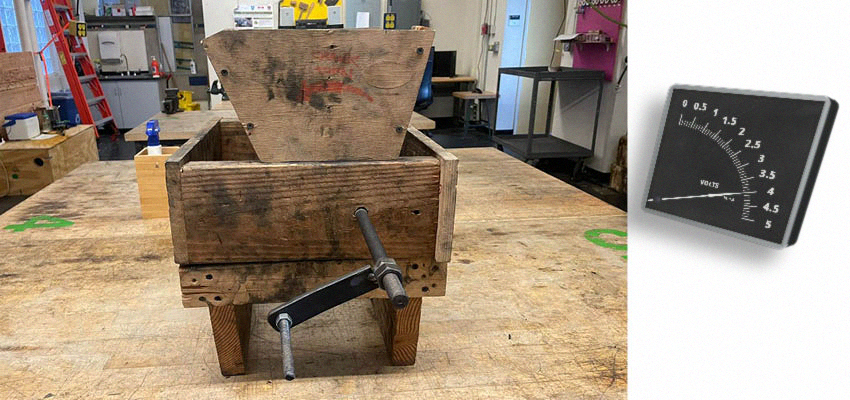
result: 4 V
